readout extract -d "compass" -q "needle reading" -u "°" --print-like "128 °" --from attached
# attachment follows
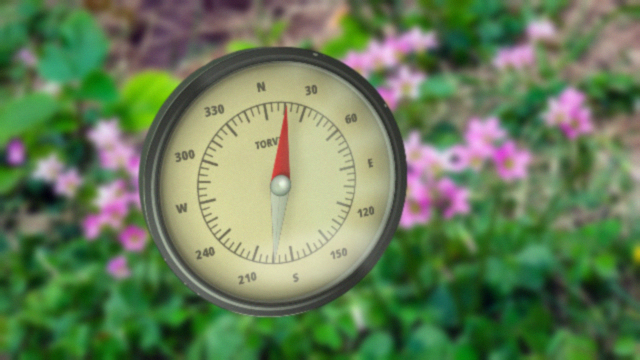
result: 15 °
